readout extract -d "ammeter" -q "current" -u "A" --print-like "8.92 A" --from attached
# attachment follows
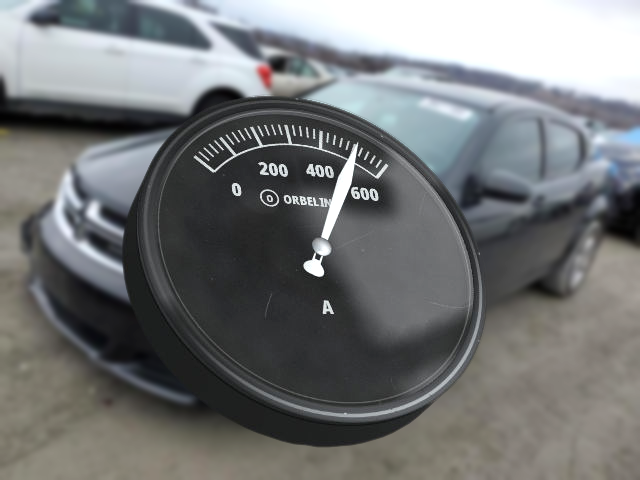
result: 500 A
